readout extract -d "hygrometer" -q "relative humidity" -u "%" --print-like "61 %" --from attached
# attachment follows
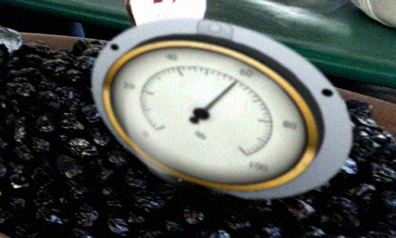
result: 60 %
